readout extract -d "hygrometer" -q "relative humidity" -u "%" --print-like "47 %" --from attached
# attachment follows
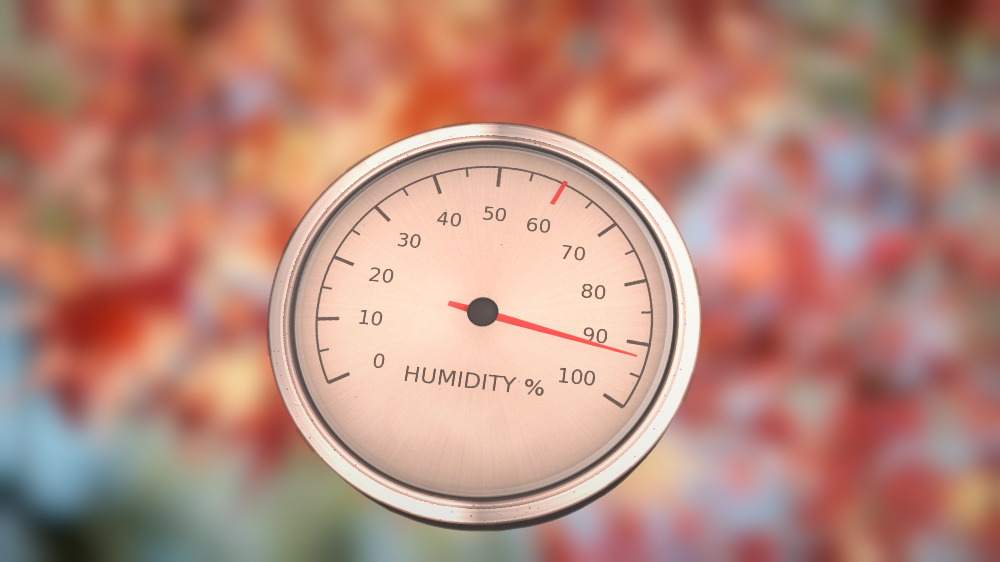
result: 92.5 %
